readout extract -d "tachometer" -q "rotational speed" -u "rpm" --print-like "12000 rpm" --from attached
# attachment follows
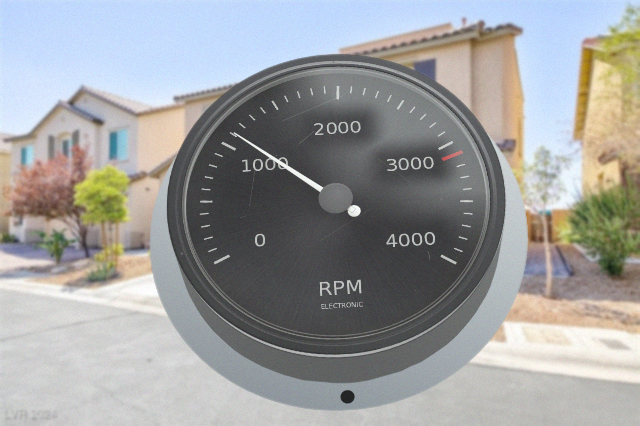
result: 1100 rpm
